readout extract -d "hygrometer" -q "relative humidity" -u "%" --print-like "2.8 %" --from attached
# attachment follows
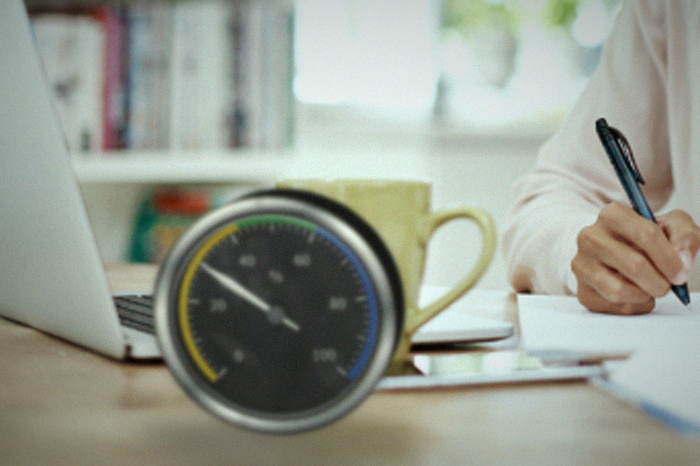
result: 30 %
